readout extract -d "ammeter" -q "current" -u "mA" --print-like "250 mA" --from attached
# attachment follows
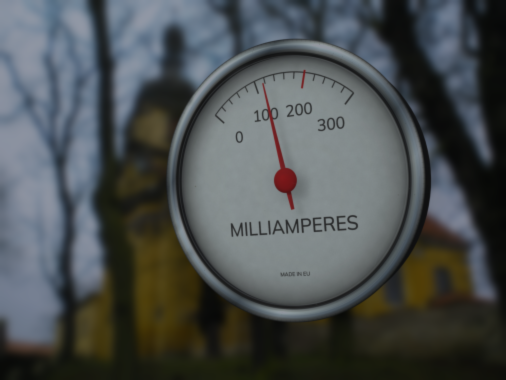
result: 120 mA
